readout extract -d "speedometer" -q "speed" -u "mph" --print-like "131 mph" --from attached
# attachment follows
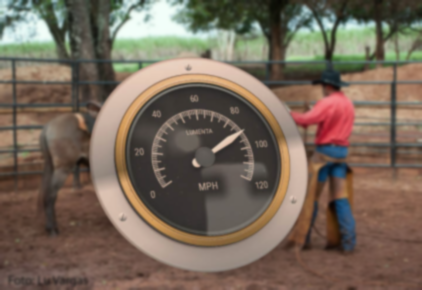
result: 90 mph
